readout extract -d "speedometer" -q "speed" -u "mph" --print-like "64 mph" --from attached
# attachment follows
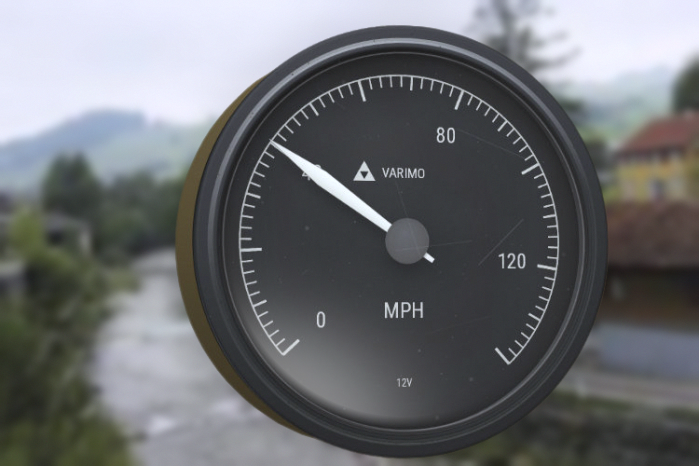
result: 40 mph
